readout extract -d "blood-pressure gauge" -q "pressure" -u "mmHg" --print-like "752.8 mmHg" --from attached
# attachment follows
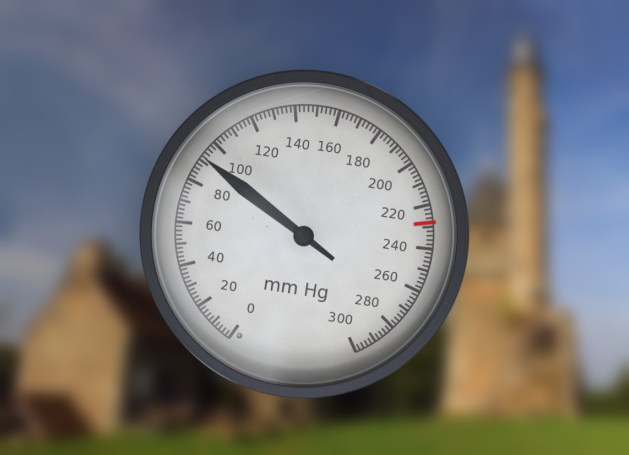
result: 92 mmHg
